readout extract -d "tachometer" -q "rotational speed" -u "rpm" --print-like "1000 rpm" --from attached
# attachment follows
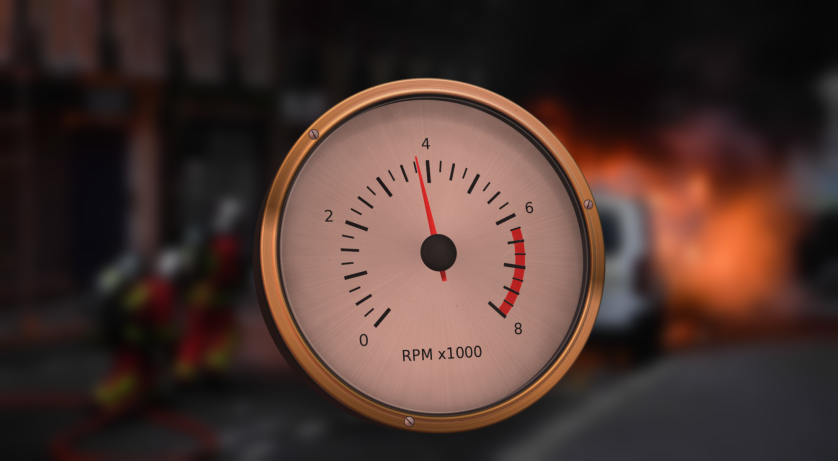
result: 3750 rpm
